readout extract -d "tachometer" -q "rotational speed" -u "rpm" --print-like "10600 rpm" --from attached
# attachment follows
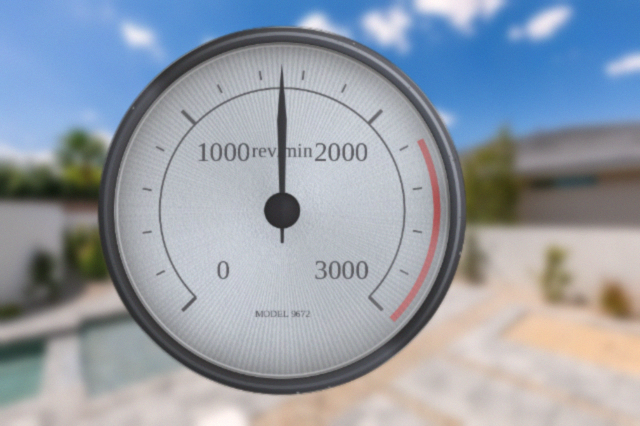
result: 1500 rpm
